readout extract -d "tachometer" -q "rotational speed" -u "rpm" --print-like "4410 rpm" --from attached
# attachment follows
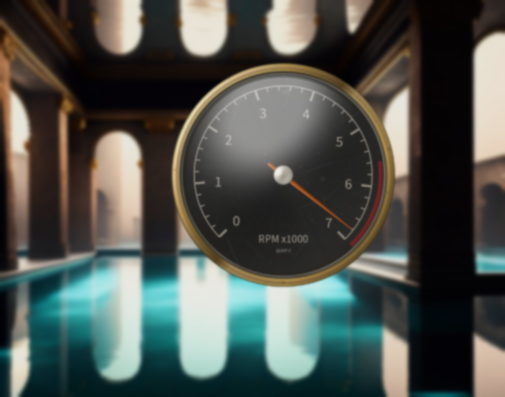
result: 6800 rpm
